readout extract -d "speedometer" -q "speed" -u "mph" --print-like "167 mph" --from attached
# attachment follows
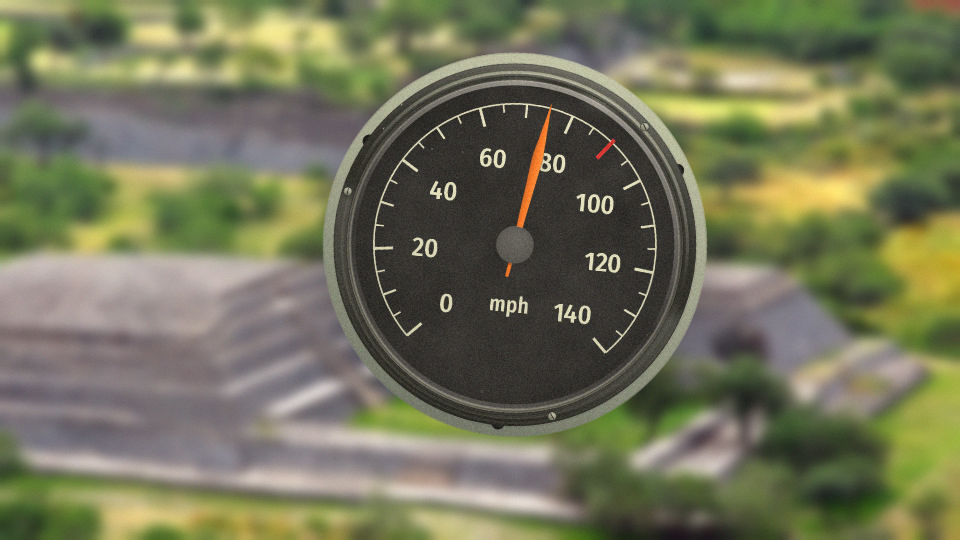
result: 75 mph
